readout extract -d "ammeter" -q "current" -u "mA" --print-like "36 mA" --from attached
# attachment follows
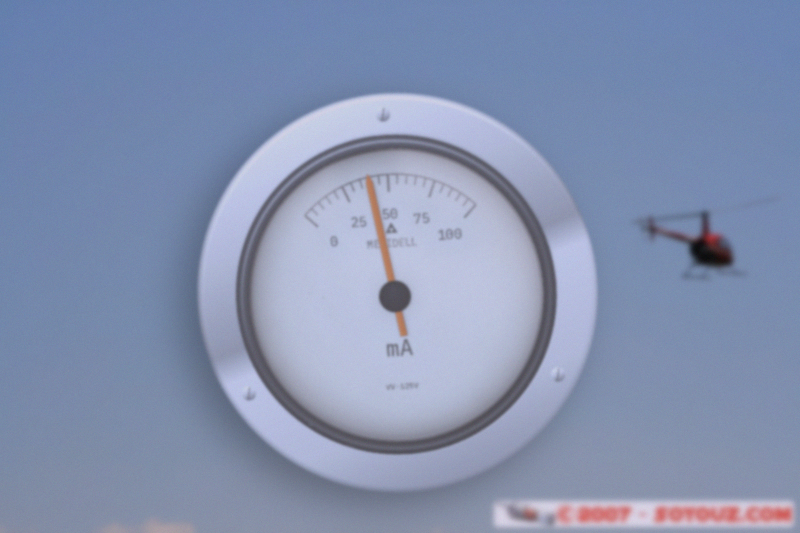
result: 40 mA
